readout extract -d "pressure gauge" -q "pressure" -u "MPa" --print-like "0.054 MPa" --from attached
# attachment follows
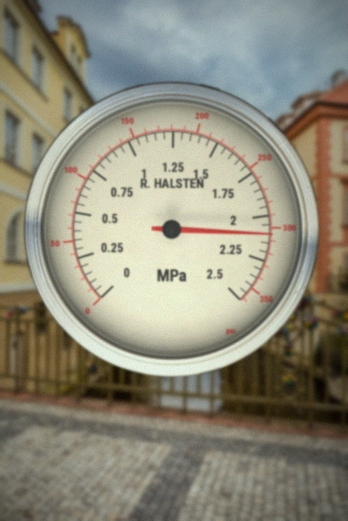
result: 2.1 MPa
